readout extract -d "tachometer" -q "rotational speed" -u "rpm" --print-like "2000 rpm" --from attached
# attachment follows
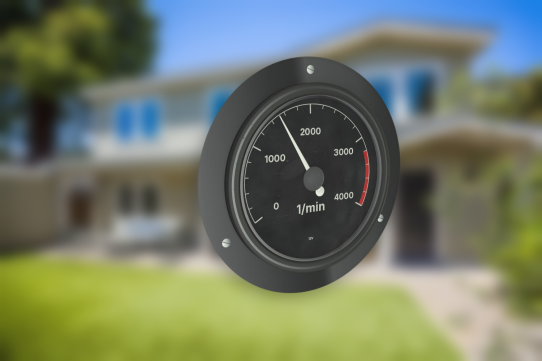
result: 1500 rpm
